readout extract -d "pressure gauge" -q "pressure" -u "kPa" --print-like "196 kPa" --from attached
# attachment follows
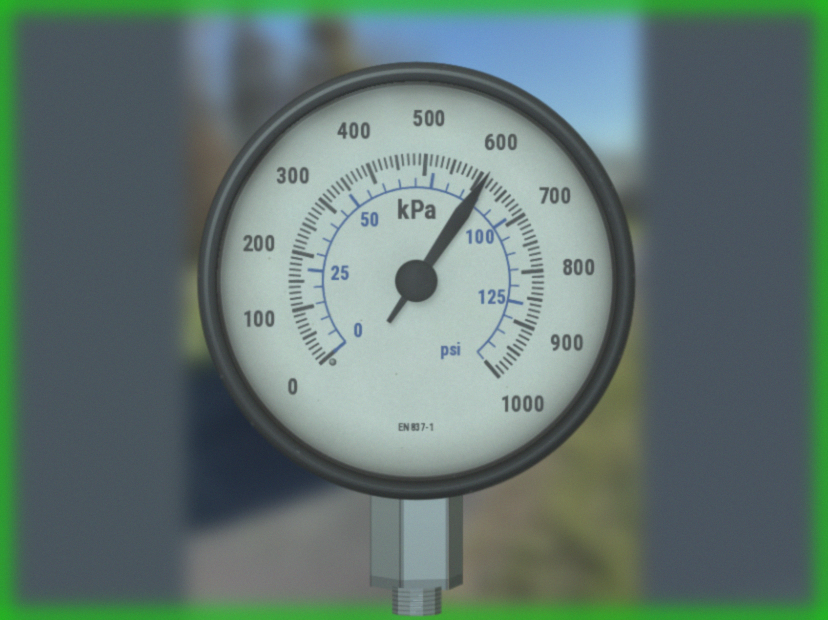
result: 610 kPa
